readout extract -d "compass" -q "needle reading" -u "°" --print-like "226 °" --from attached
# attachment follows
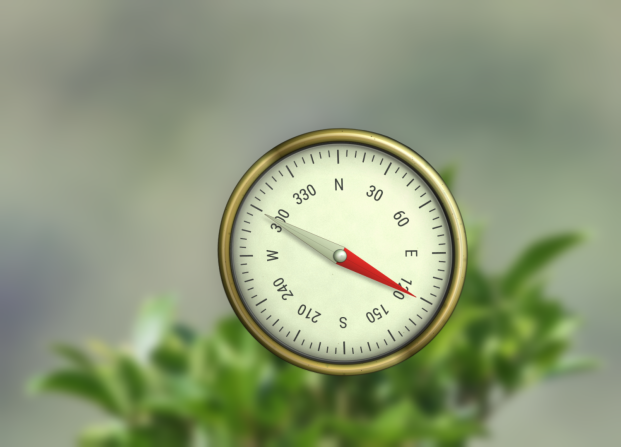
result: 120 °
